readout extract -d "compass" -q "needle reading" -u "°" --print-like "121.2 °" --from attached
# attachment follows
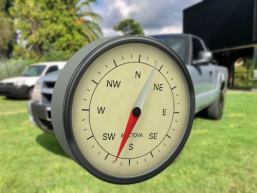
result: 200 °
